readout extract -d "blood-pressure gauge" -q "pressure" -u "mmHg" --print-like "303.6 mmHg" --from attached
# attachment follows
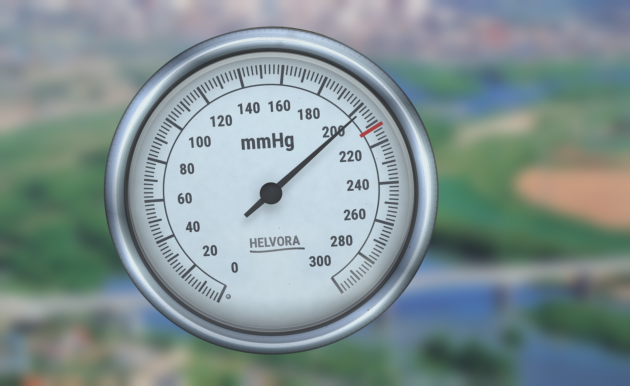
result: 202 mmHg
